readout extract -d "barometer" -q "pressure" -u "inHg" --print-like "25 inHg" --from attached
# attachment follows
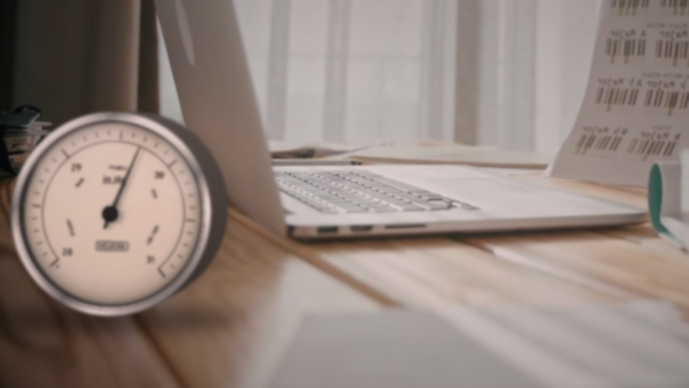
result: 29.7 inHg
